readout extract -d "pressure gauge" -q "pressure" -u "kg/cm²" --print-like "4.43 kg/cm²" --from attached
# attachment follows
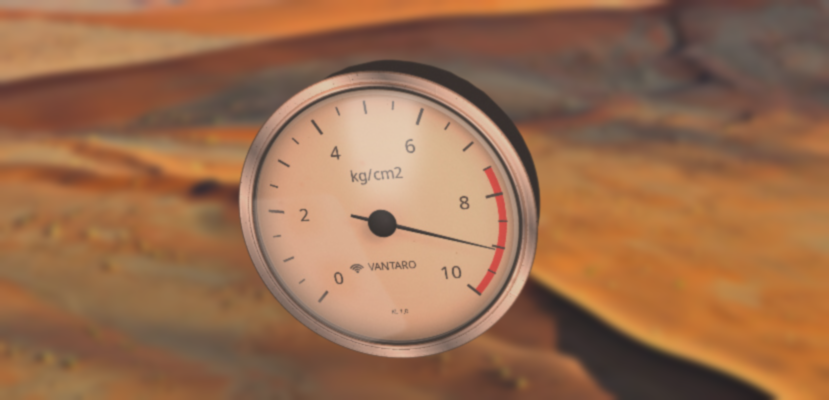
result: 9 kg/cm²
